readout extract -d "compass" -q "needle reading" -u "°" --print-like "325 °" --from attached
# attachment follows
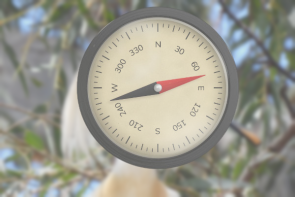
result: 75 °
